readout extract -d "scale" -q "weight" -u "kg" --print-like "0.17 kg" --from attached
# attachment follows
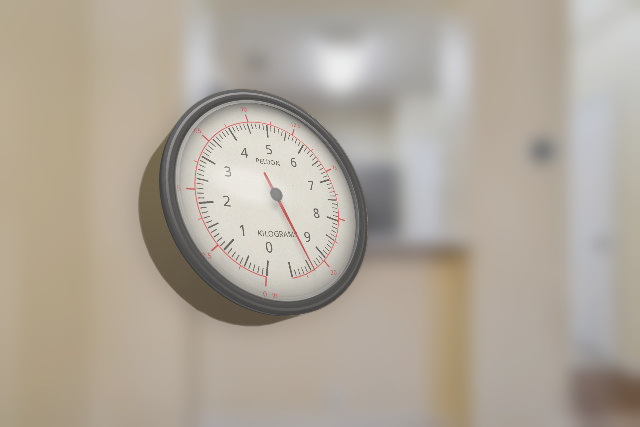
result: 9.5 kg
